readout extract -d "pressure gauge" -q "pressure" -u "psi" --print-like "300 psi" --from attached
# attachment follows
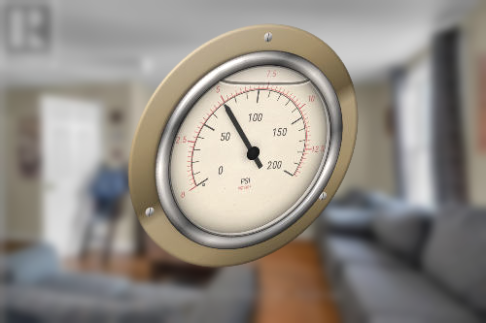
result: 70 psi
